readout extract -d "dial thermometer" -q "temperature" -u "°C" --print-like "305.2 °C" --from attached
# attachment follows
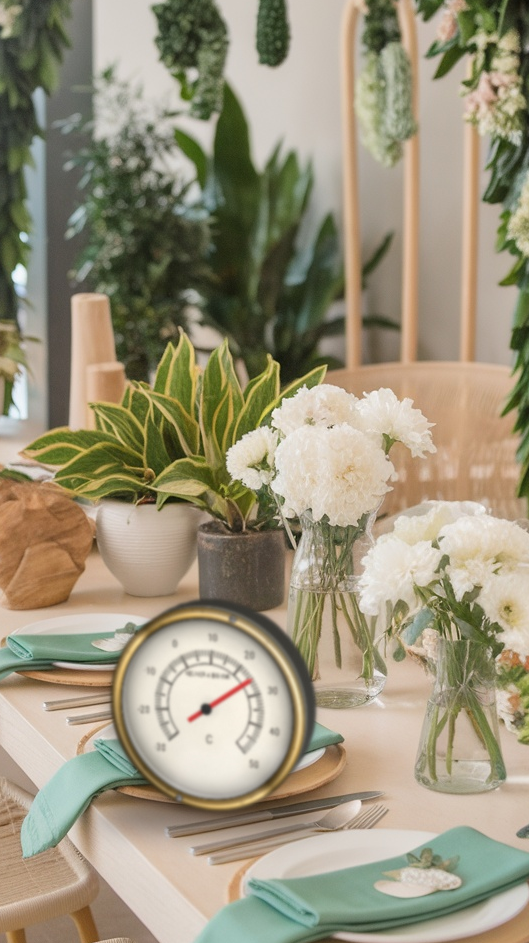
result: 25 °C
